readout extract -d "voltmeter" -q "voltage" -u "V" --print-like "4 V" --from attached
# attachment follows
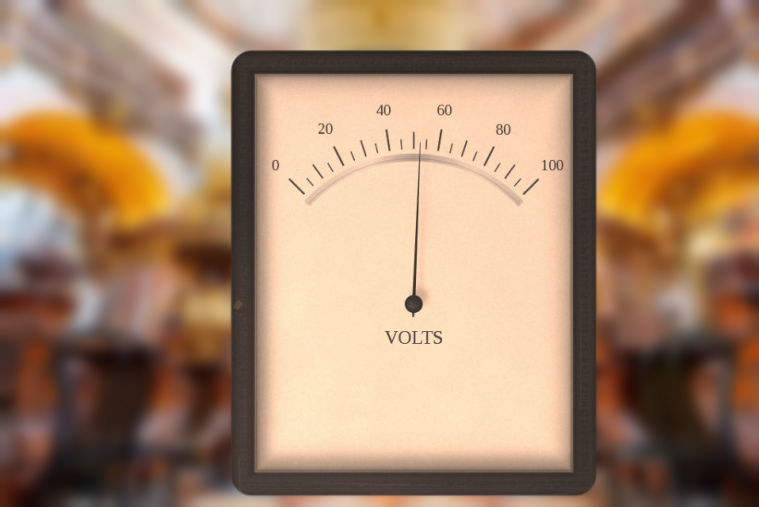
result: 52.5 V
